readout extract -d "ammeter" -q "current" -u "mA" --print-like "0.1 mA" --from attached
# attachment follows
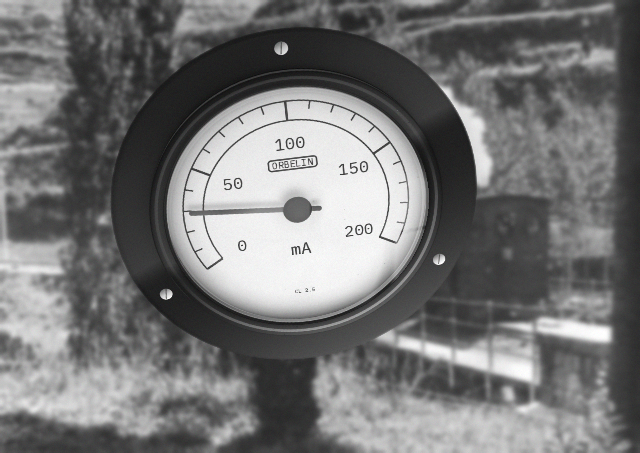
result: 30 mA
